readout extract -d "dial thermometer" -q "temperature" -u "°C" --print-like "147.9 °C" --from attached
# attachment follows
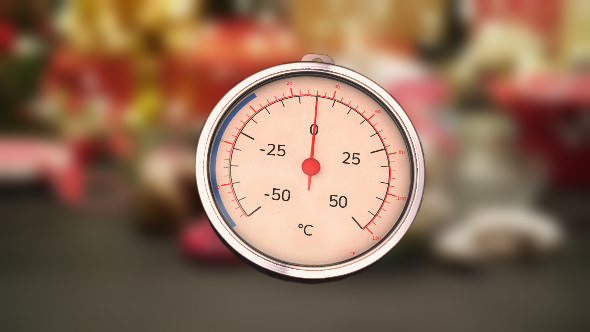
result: 0 °C
